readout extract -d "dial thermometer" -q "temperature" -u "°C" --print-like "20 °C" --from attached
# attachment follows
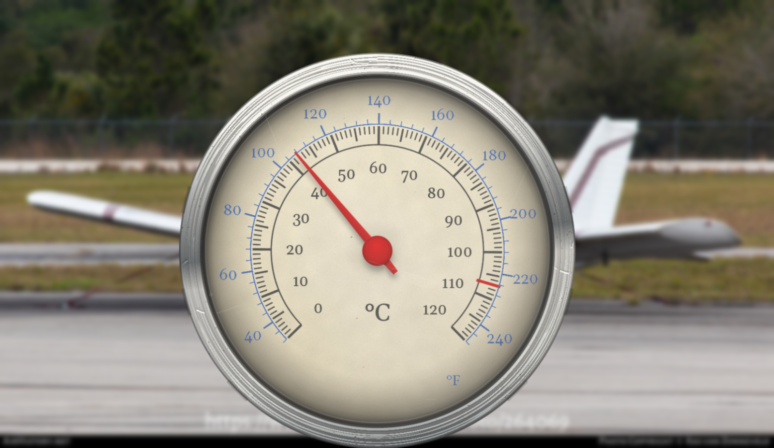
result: 42 °C
